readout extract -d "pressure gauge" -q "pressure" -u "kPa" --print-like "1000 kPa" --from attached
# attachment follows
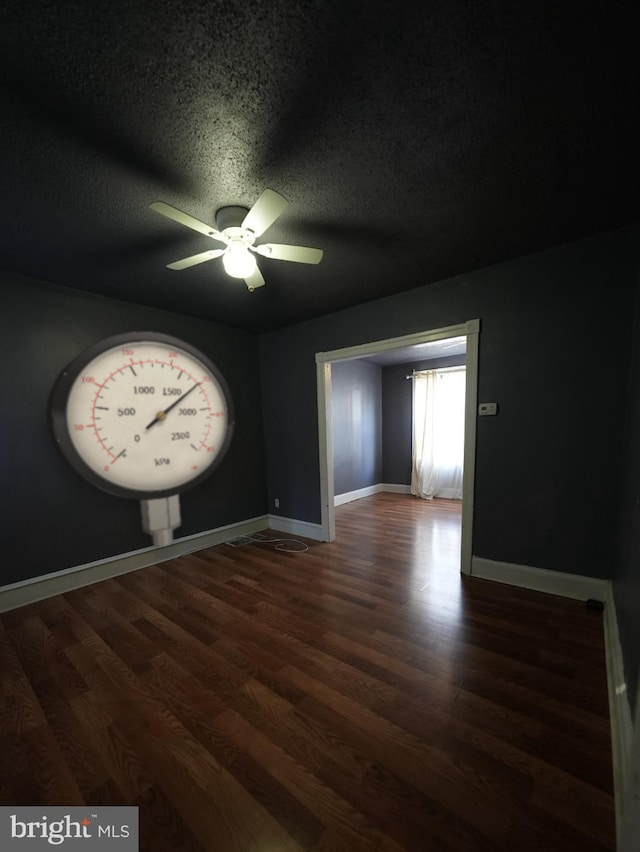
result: 1700 kPa
